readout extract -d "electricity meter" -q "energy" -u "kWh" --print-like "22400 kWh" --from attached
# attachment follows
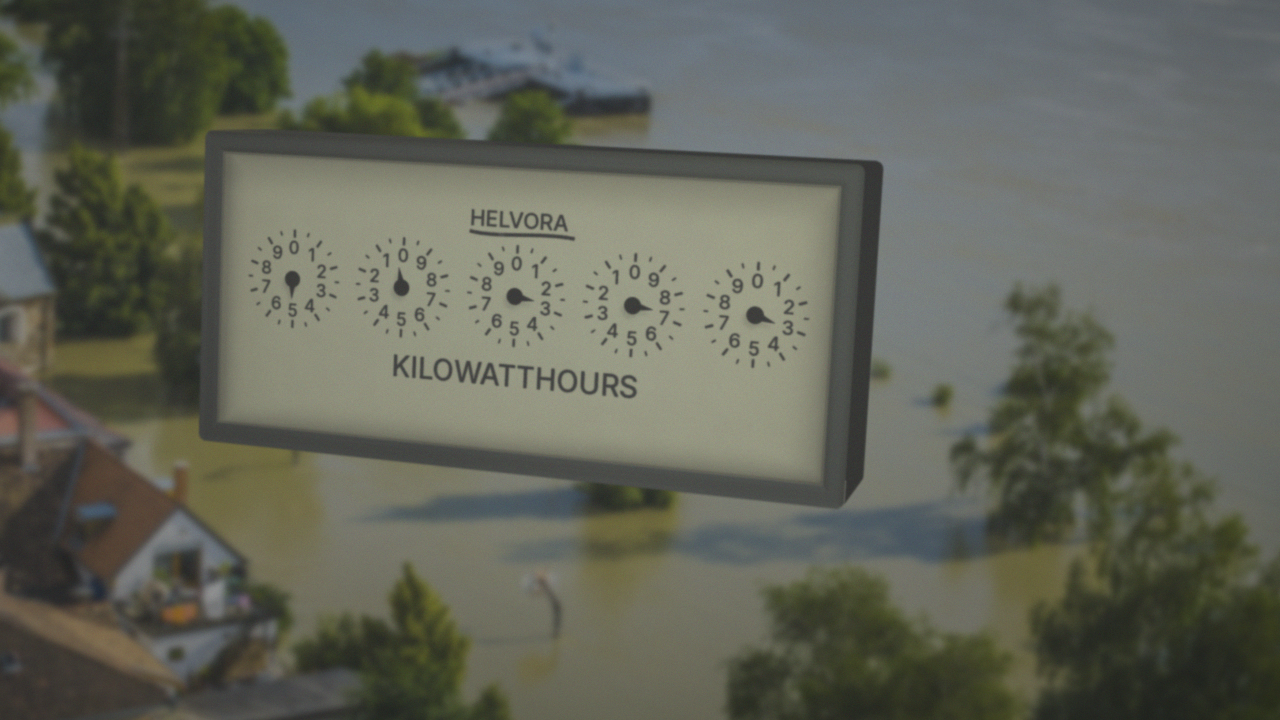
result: 50273 kWh
